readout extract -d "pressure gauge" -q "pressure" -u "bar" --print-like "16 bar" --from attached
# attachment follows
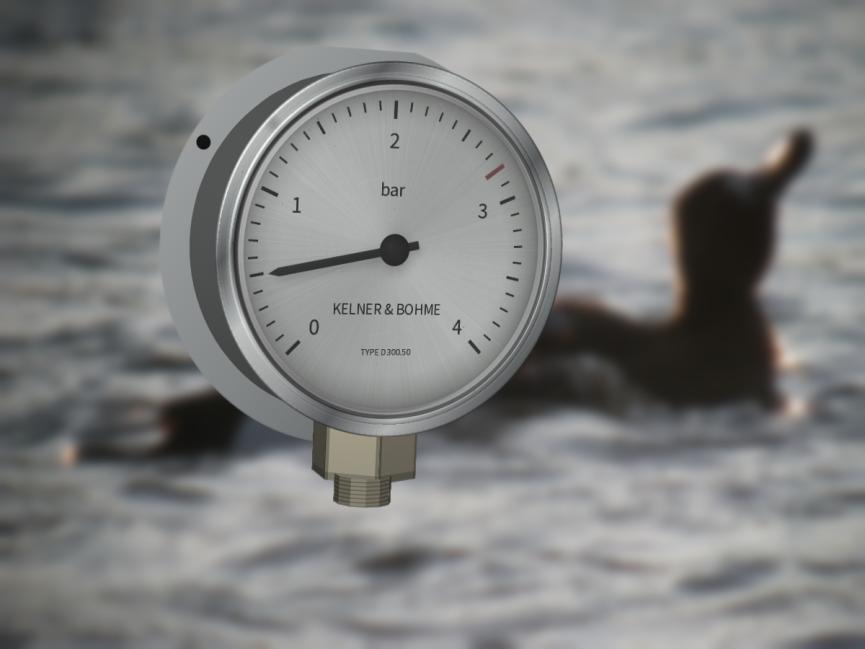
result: 0.5 bar
